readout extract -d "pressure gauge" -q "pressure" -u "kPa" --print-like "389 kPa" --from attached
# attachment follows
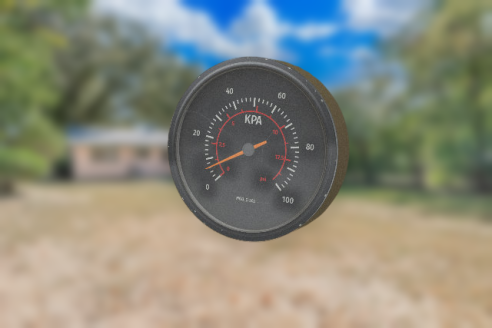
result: 6 kPa
